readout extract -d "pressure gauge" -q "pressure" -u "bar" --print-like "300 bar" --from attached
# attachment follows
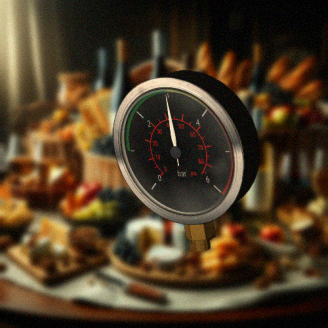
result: 3 bar
